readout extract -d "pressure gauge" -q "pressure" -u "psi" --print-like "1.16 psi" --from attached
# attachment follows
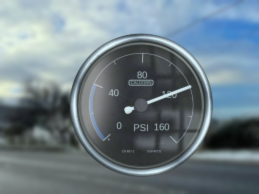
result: 120 psi
